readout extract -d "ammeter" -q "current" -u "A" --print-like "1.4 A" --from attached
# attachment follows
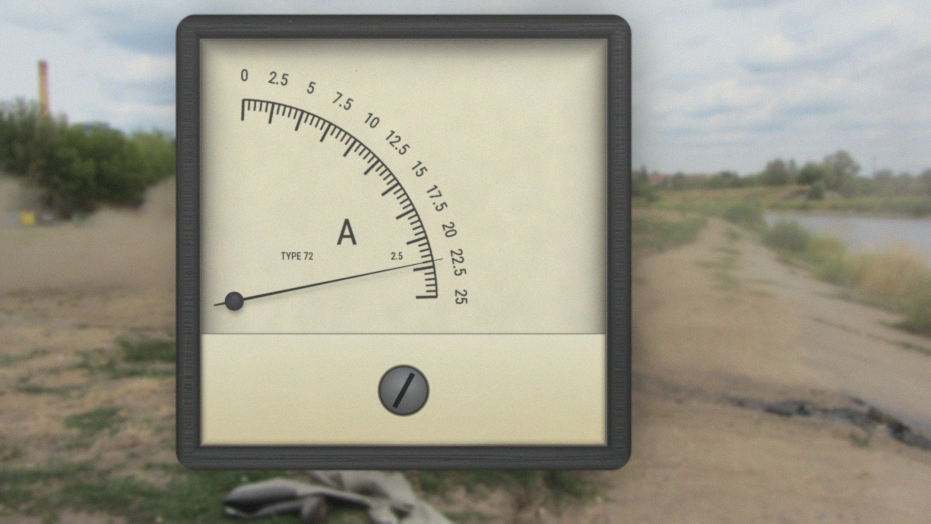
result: 22 A
